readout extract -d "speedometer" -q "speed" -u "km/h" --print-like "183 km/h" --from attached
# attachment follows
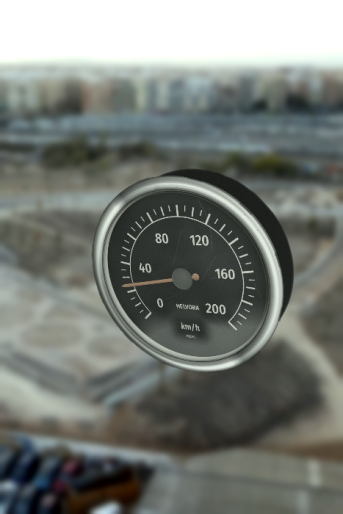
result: 25 km/h
